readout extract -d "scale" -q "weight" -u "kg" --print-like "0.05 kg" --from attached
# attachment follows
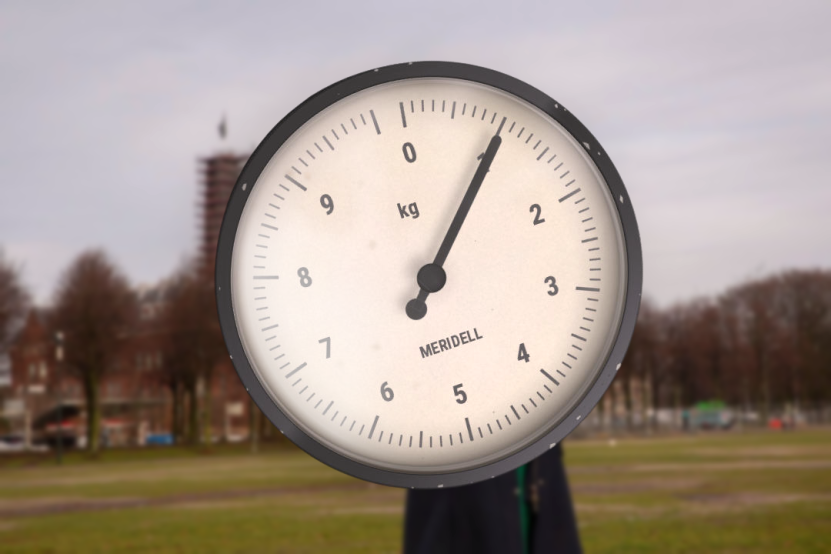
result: 1 kg
